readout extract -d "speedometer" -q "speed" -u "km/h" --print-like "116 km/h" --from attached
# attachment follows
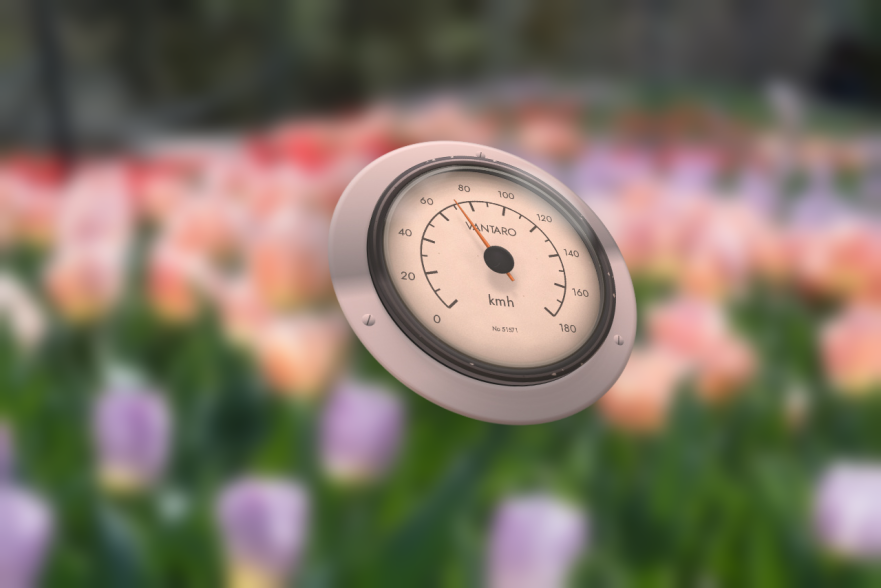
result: 70 km/h
